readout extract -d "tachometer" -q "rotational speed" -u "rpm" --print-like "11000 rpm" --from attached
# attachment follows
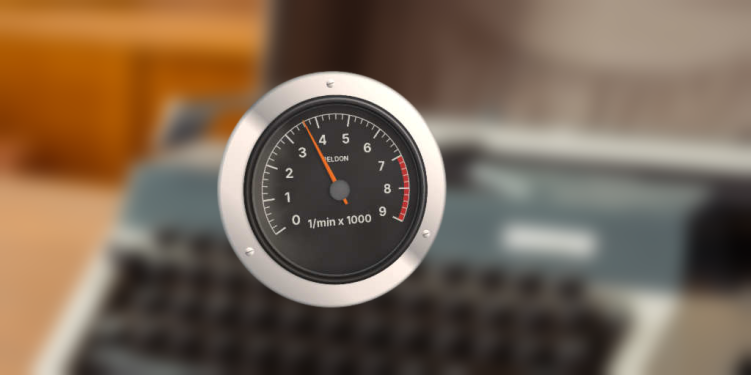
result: 3600 rpm
